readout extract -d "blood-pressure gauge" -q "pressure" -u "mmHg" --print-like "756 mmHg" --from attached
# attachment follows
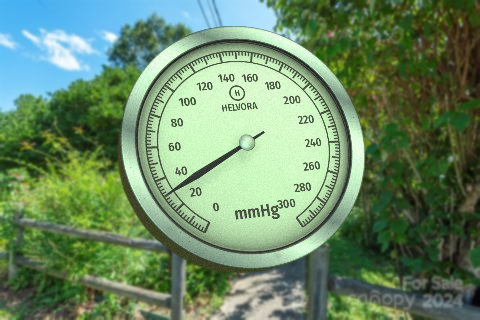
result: 30 mmHg
